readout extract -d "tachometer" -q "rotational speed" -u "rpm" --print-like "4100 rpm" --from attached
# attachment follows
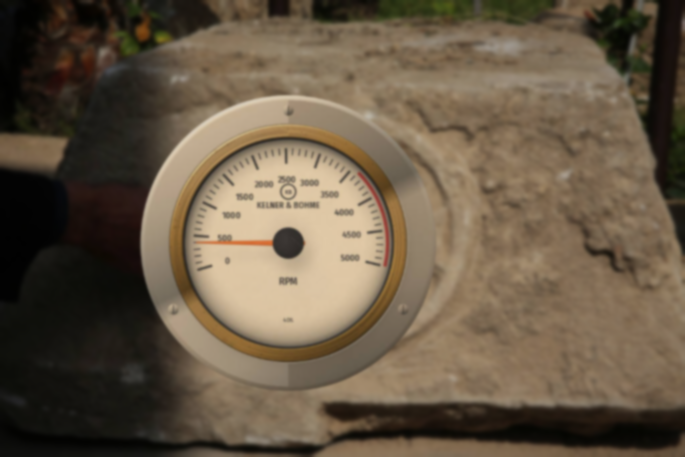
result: 400 rpm
